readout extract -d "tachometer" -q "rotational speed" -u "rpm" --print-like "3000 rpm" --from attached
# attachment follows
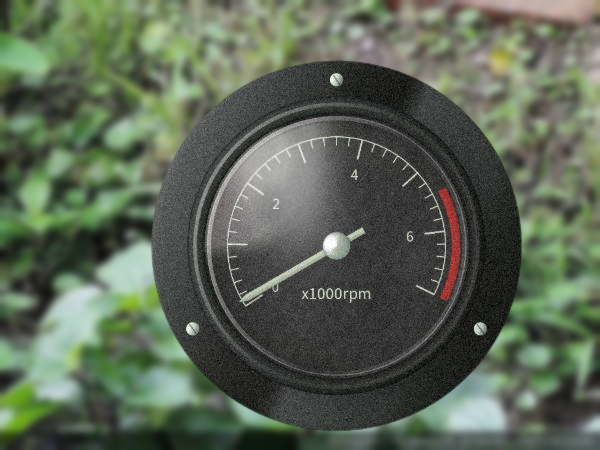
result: 100 rpm
